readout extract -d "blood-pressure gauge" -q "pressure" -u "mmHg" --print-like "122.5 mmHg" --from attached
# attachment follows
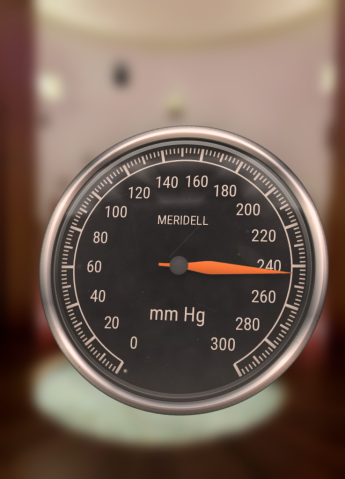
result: 244 mmHg
